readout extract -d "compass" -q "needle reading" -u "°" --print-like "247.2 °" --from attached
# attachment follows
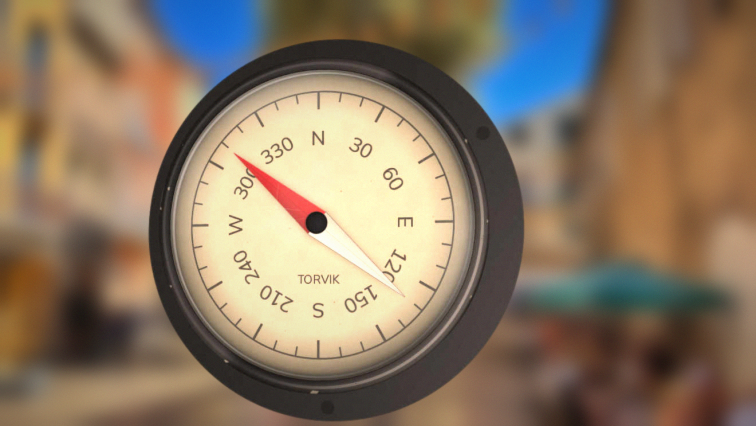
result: 310 °
